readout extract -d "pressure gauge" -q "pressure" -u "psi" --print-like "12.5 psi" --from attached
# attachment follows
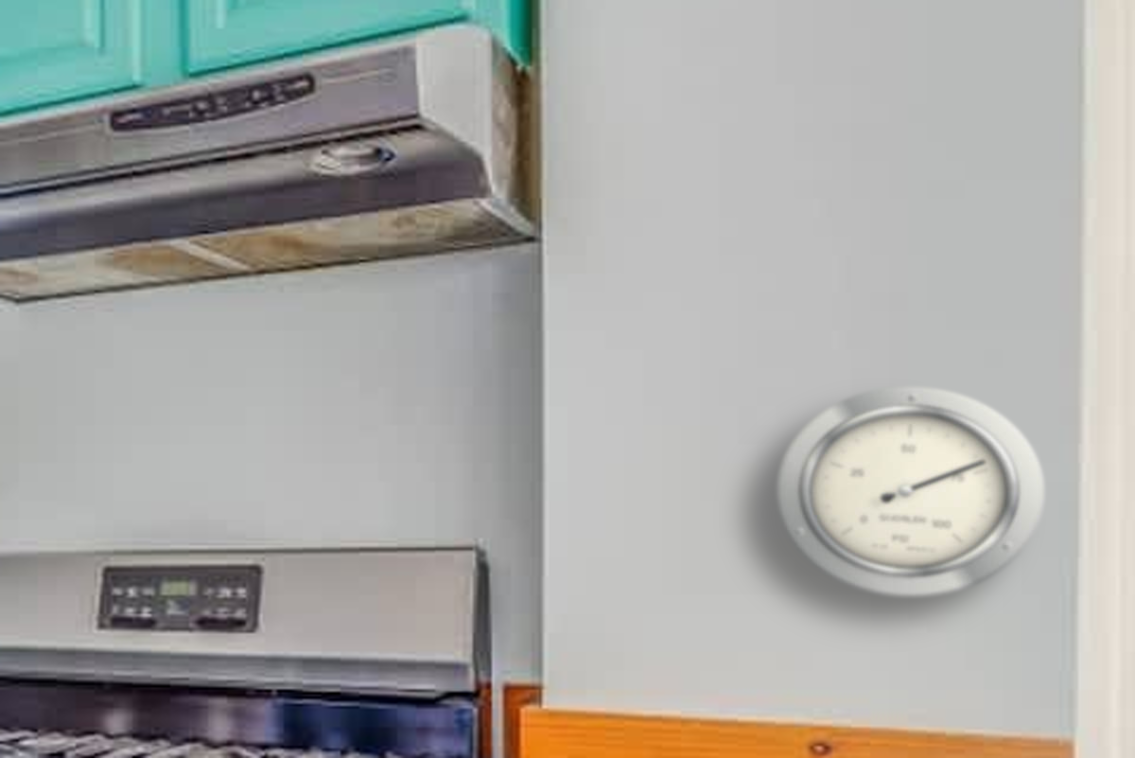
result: 72.5 psi
